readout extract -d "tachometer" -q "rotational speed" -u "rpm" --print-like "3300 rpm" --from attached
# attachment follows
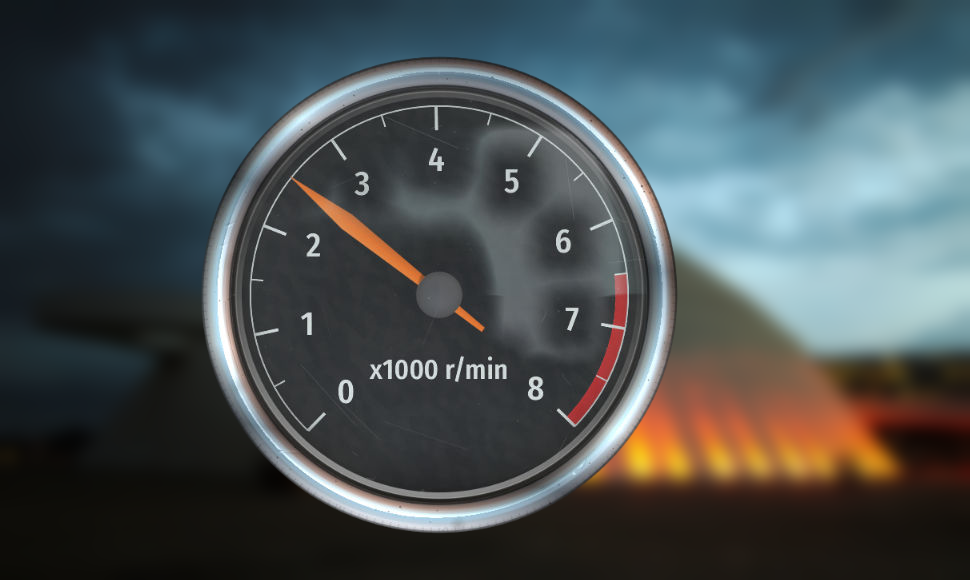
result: 2500 rpm
